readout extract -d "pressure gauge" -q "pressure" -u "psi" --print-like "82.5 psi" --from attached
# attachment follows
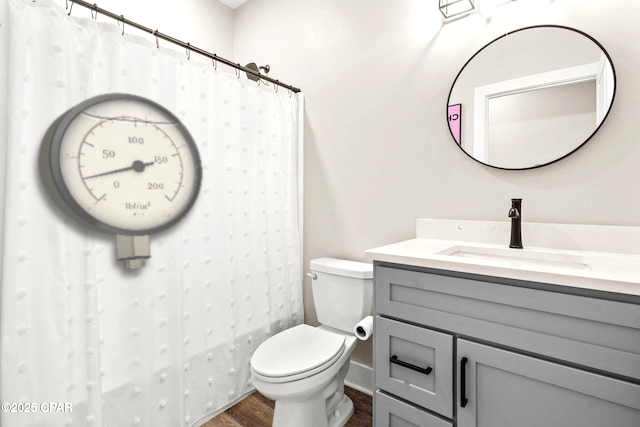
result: 20 psi
